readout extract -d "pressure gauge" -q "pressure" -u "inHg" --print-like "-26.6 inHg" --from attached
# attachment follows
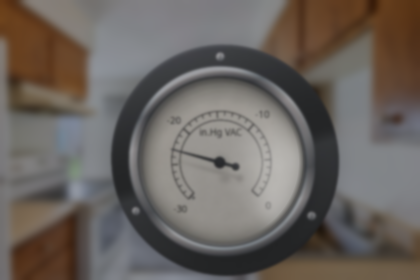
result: -23 inHg
